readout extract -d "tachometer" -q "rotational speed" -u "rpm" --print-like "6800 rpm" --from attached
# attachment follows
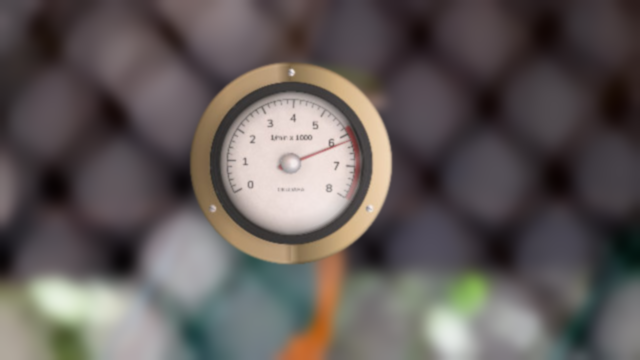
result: 6200 rpm
